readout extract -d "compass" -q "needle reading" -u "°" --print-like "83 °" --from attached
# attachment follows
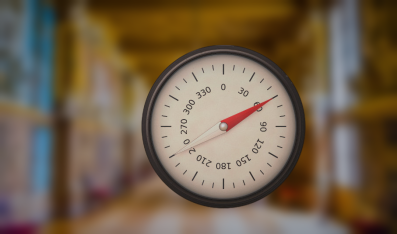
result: 60 °
